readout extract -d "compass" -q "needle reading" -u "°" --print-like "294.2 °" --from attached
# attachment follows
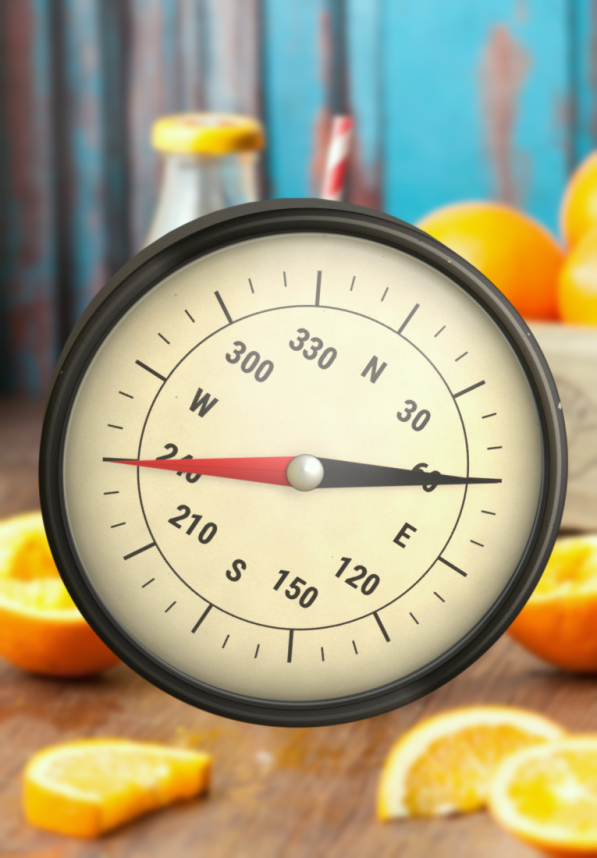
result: 240 °
